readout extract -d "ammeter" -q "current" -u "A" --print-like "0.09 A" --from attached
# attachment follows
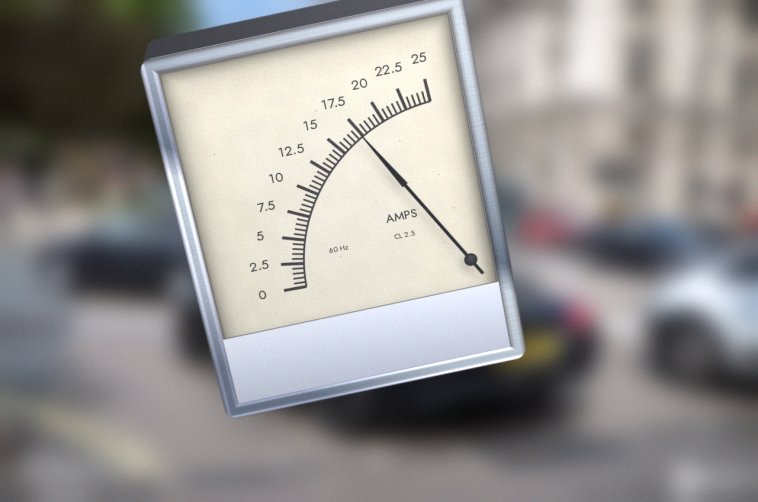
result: 17.5 A
